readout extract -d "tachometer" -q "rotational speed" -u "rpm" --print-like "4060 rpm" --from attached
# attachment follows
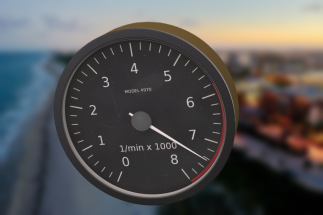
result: 7400 rpm
